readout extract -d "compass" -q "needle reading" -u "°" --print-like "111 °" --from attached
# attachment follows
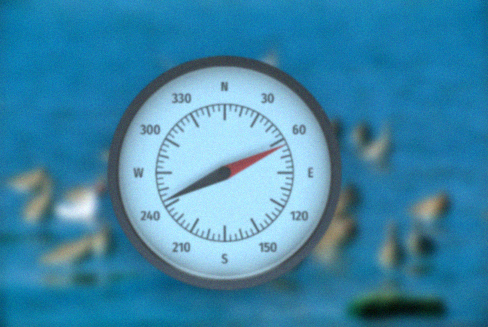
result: 65 °
